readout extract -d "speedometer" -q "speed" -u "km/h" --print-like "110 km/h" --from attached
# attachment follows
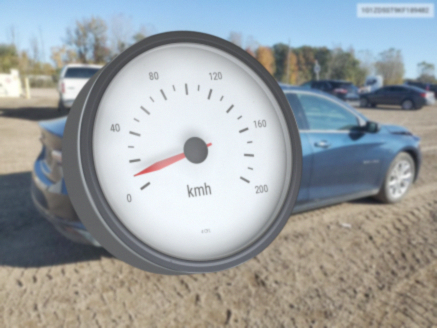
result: 10 km/h
